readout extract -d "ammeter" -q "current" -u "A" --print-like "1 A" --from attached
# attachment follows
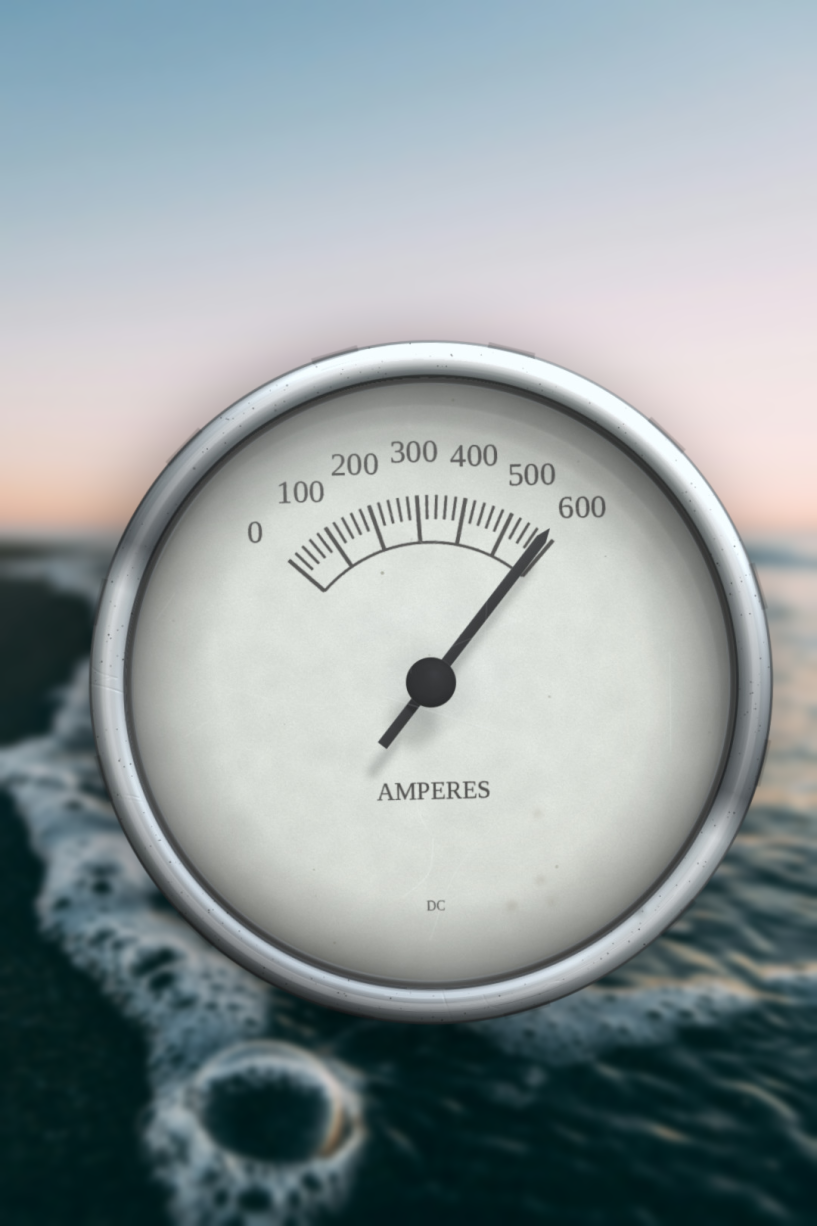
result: 580 A
